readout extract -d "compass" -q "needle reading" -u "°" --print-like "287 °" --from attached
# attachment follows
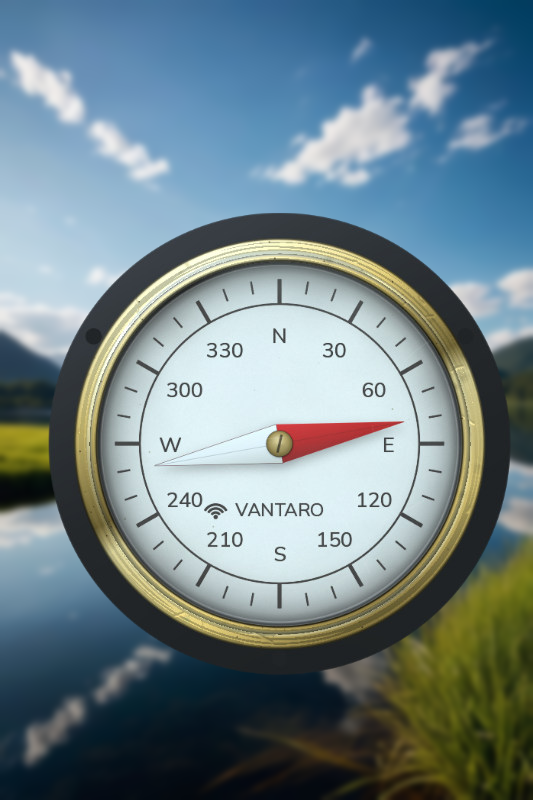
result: 80 °
